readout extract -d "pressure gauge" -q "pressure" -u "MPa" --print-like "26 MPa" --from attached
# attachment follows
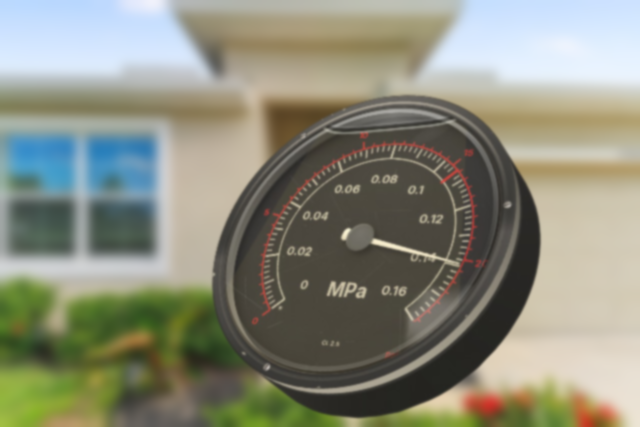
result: 0.14 MPa
